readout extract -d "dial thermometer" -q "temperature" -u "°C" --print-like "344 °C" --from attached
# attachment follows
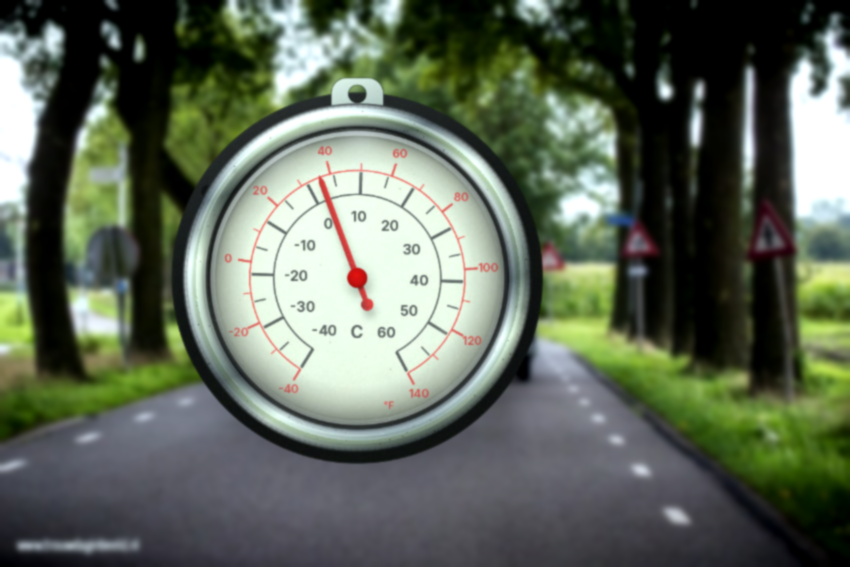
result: 2.5 °C
